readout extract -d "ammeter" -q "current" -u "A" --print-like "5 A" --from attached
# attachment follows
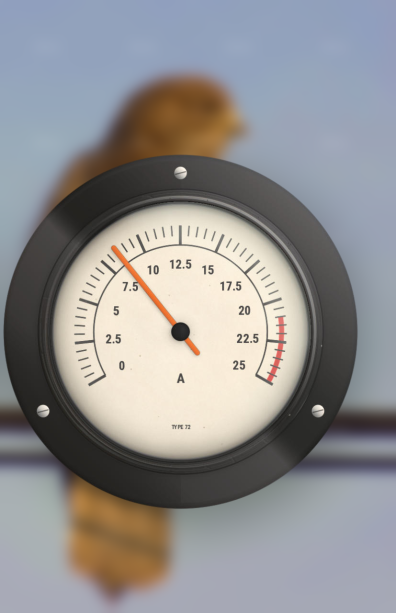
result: 8.5 A
